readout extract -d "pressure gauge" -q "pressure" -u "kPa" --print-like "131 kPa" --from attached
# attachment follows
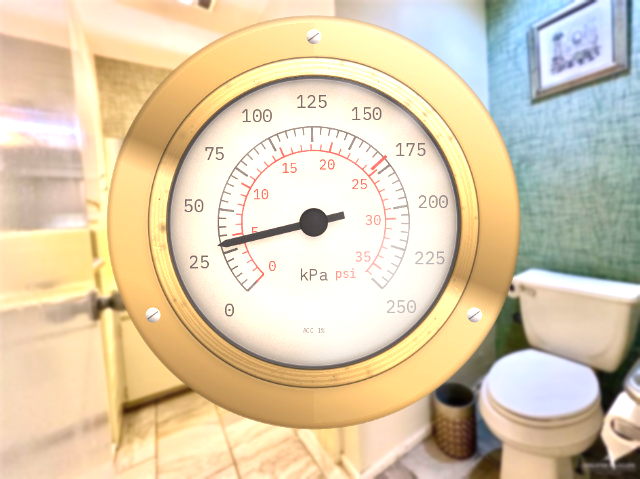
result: 30 kPa
